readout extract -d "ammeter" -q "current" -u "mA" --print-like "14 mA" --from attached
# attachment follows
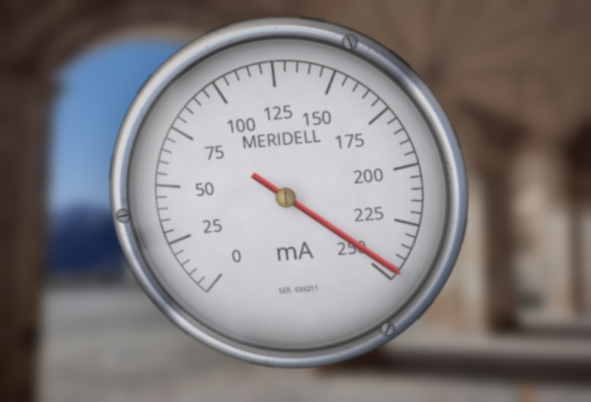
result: 245 mA
